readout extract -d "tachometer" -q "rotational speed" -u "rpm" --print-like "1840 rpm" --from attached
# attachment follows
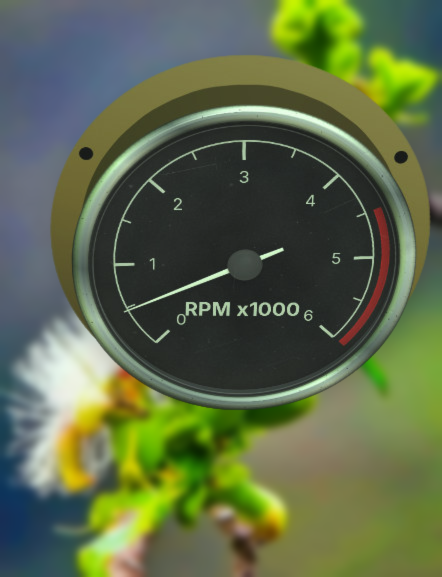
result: 500 rpm
